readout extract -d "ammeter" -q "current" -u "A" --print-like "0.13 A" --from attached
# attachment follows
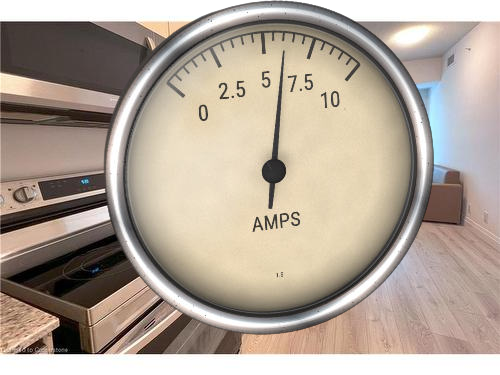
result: 6 A
